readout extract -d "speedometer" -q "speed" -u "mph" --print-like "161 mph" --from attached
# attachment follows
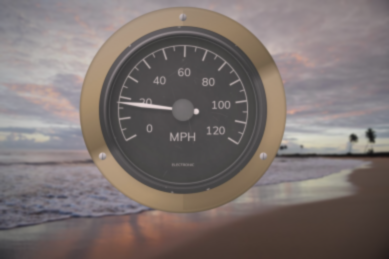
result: 17.5 mph
